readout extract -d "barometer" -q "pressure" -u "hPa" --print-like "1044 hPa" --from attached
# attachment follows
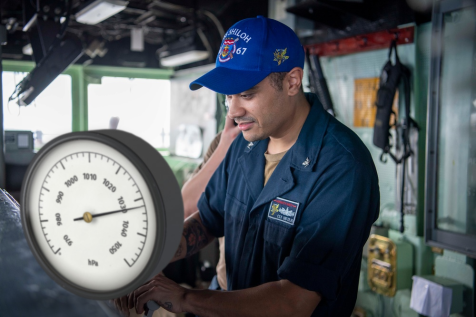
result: 1032 hPa
